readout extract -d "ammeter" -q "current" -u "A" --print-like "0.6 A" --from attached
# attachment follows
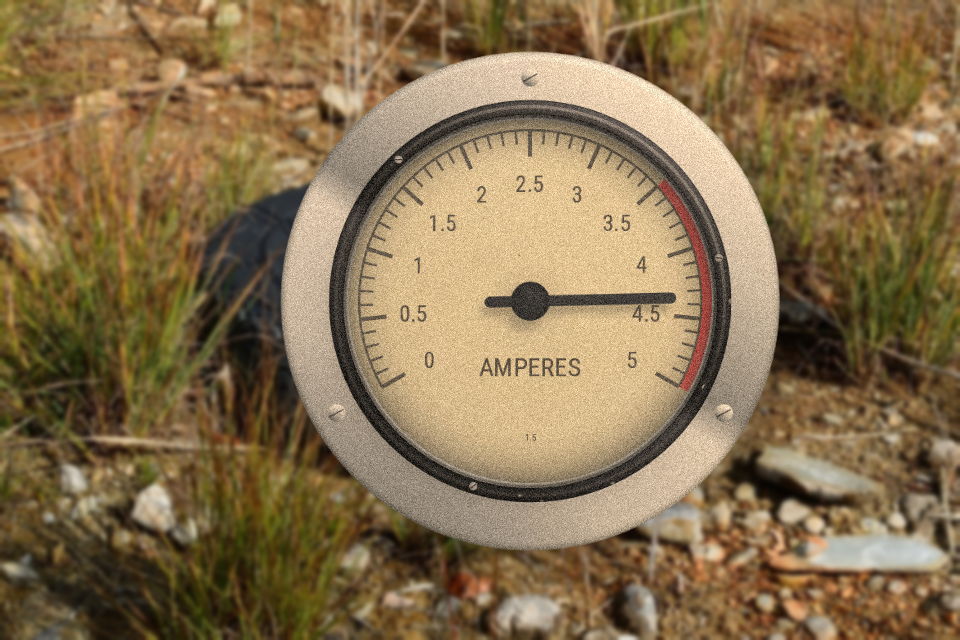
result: 4.35 A
